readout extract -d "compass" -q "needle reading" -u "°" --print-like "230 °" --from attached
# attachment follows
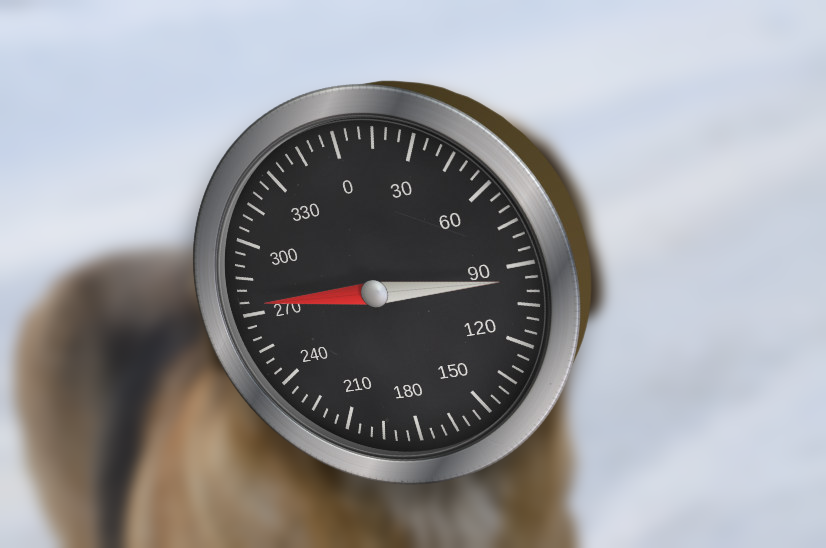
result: 275 °
